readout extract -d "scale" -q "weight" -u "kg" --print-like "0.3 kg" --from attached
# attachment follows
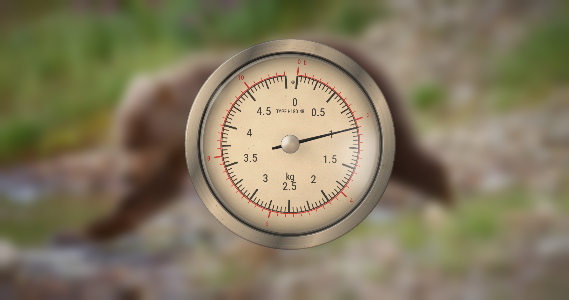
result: 1 kg
